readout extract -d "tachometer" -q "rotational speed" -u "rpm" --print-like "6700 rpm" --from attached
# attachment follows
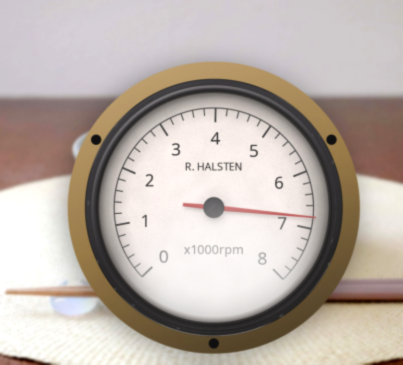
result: 6800 rpm
